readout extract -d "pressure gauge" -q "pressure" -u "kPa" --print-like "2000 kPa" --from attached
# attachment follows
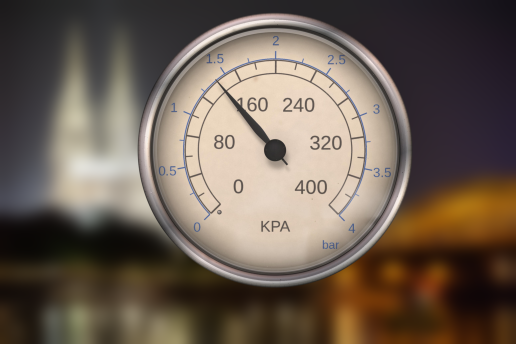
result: 140 kPa
